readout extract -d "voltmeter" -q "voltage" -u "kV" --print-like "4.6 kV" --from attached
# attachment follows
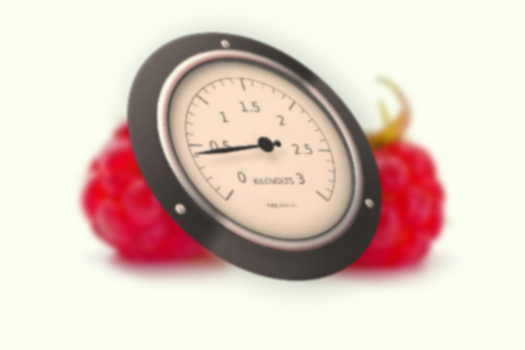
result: 0.4 kV
